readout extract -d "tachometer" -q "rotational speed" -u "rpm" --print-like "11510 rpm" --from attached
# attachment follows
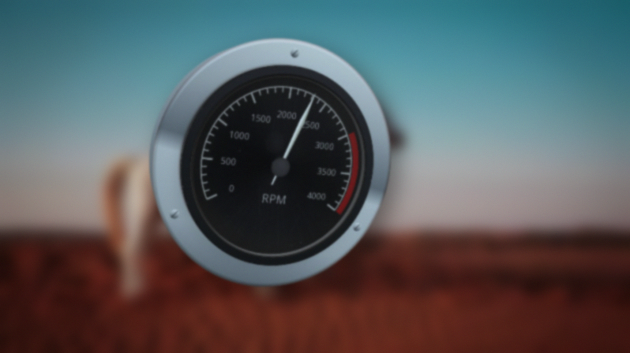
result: 2300 rpm
